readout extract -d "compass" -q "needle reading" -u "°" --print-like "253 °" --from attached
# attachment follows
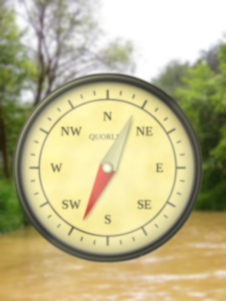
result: 205 °
